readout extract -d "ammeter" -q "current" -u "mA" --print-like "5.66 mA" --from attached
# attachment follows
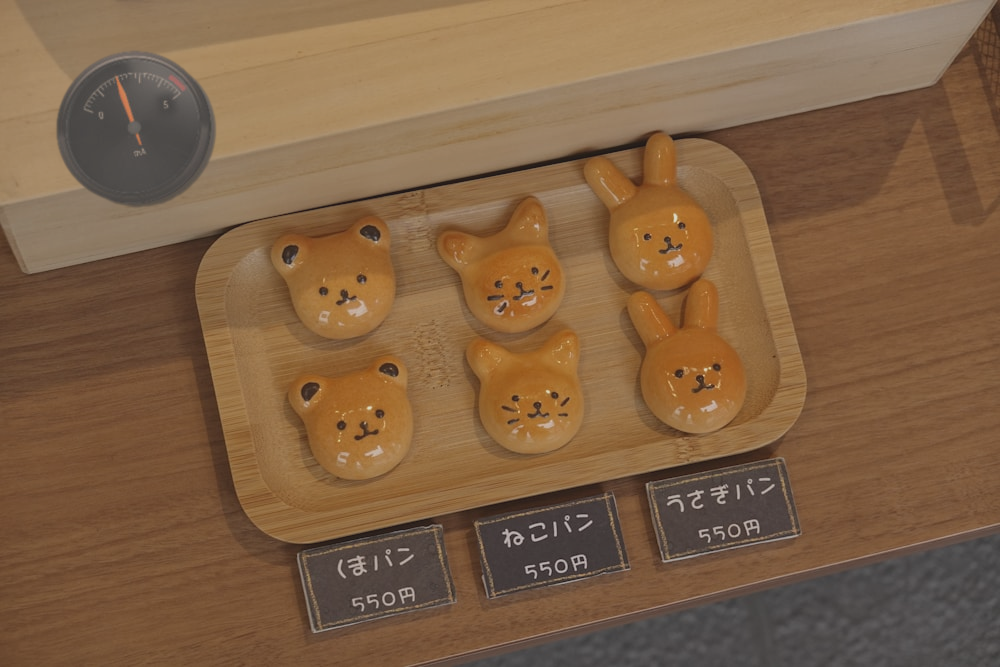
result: 2 mA
